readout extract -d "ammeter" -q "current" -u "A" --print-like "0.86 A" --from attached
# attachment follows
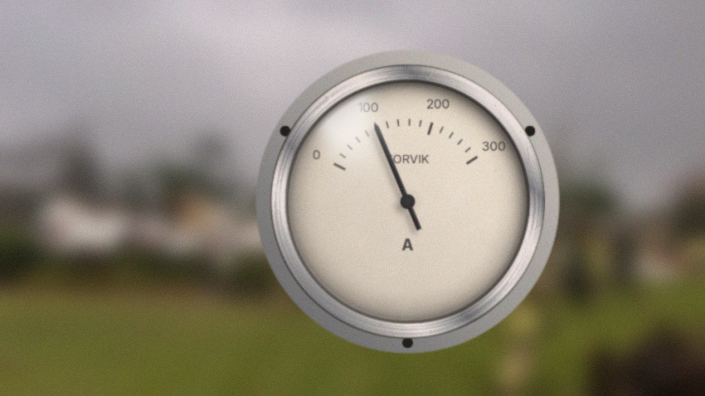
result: 100 A
